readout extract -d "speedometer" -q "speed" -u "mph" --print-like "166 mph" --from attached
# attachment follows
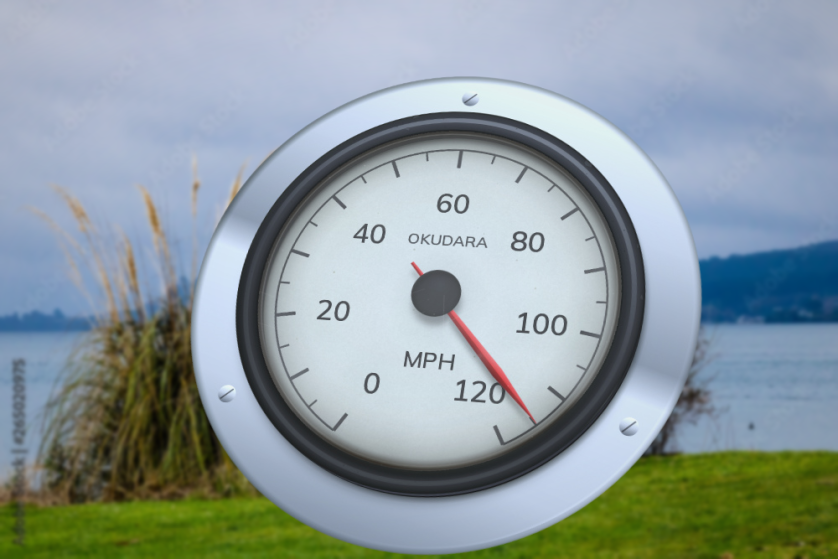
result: 115 mph
